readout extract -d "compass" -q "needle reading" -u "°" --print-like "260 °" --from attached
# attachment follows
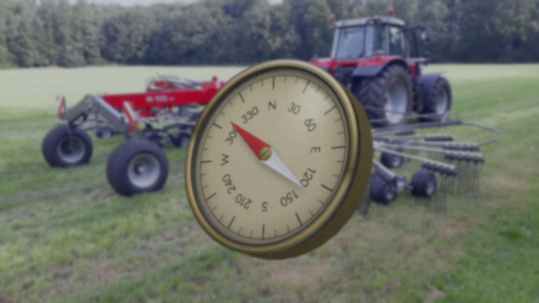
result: 310 °
